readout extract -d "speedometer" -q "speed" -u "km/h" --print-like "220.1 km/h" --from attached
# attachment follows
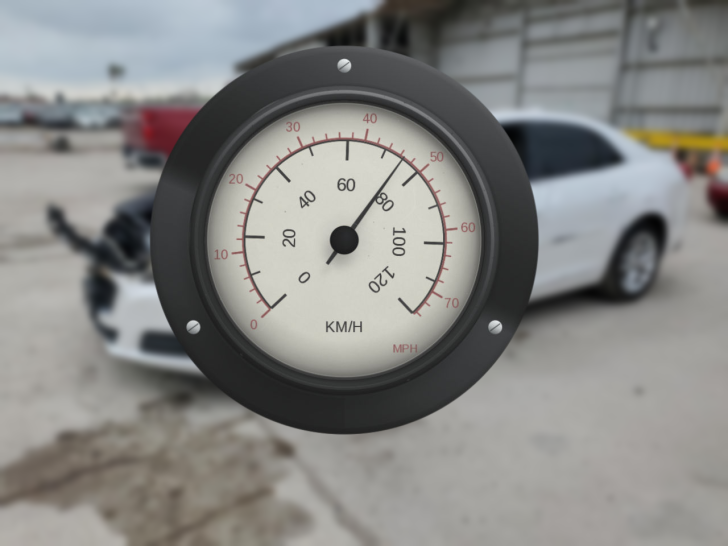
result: 75 km/h
